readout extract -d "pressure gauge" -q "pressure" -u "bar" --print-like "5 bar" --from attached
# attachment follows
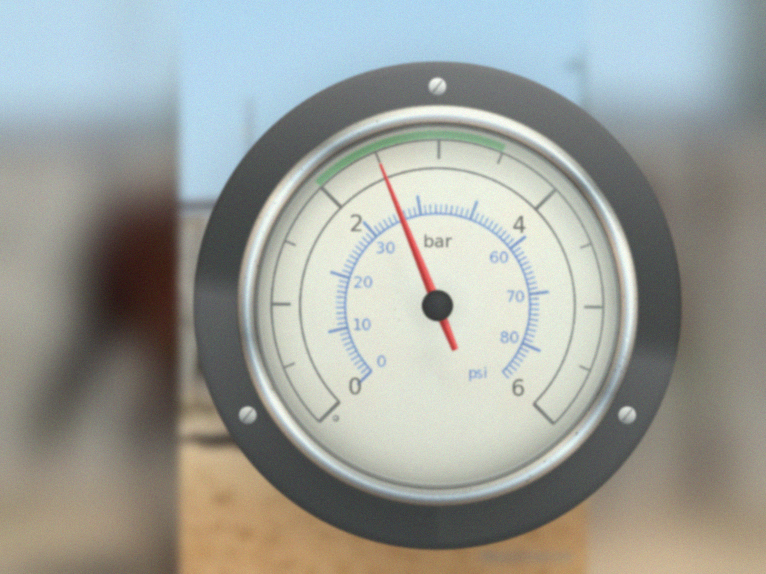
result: 2.5 bar
